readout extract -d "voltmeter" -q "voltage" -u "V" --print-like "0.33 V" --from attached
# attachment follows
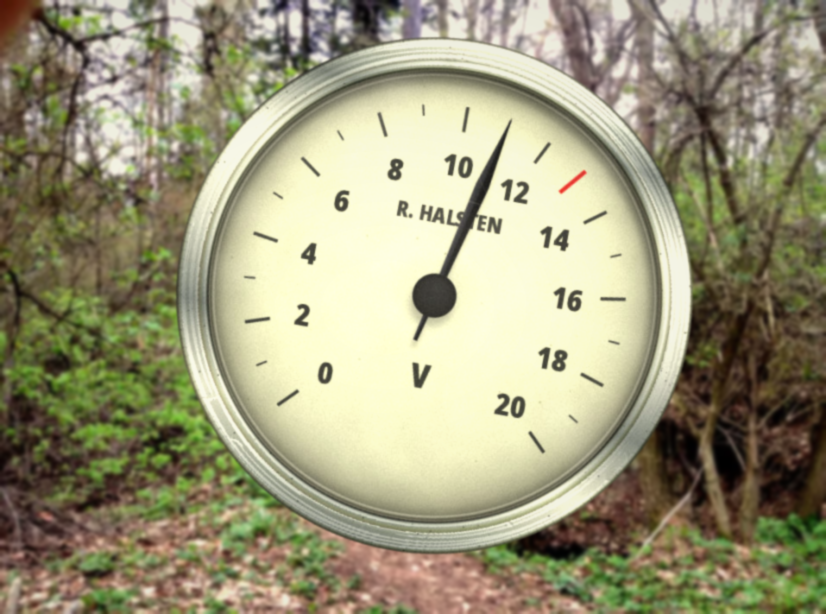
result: 11 V
